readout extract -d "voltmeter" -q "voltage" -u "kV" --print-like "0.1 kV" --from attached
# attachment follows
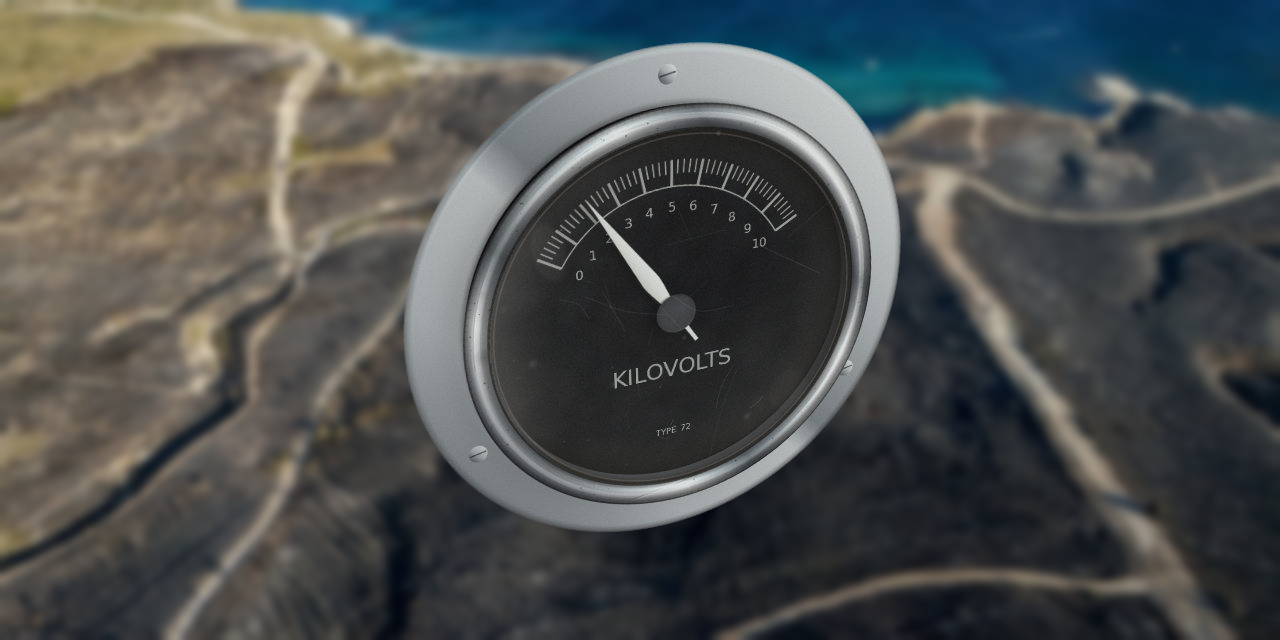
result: 2.2 kV
